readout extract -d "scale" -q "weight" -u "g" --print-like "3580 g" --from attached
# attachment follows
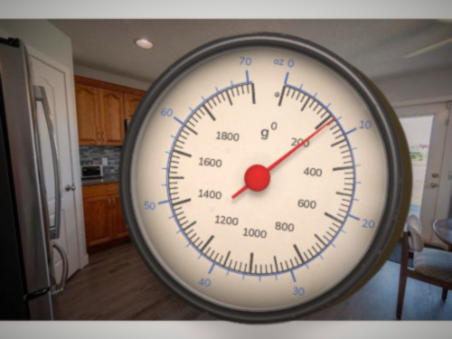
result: 220 g
